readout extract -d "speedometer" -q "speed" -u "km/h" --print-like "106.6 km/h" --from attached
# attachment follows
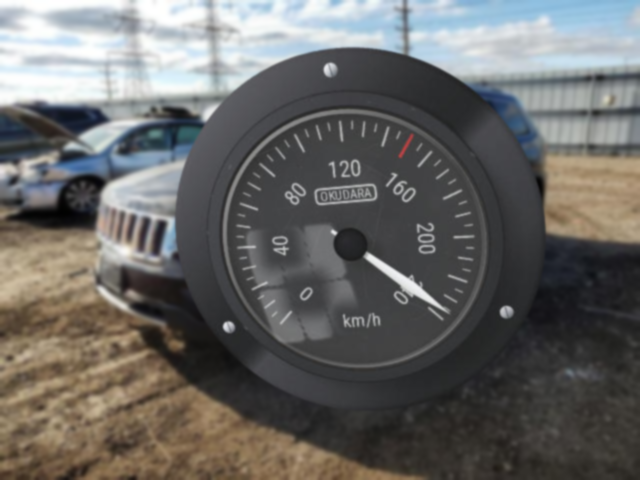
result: 235 km/h
